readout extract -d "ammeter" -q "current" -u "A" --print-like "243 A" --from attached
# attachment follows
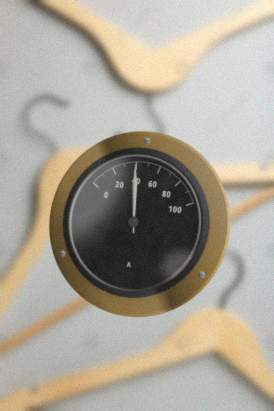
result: 40 A
